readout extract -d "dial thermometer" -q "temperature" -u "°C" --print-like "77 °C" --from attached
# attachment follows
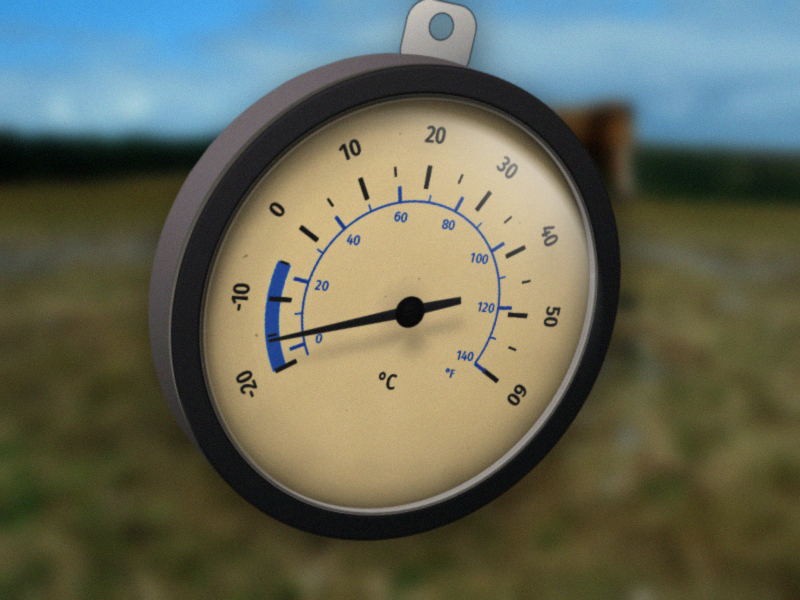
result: -15 °C
